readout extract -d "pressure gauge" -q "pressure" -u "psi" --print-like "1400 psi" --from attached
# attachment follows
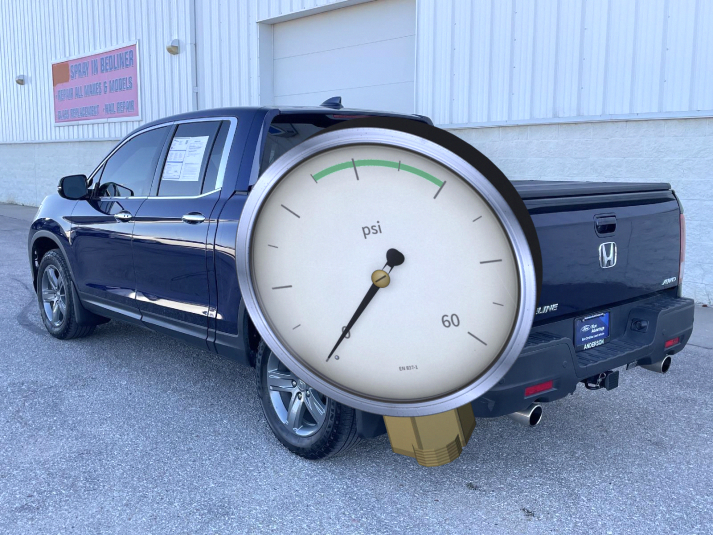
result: 0 psi
